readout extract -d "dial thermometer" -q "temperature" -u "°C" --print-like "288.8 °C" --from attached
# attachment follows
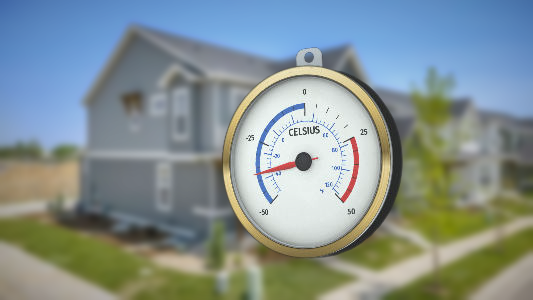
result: -37.5 °C
